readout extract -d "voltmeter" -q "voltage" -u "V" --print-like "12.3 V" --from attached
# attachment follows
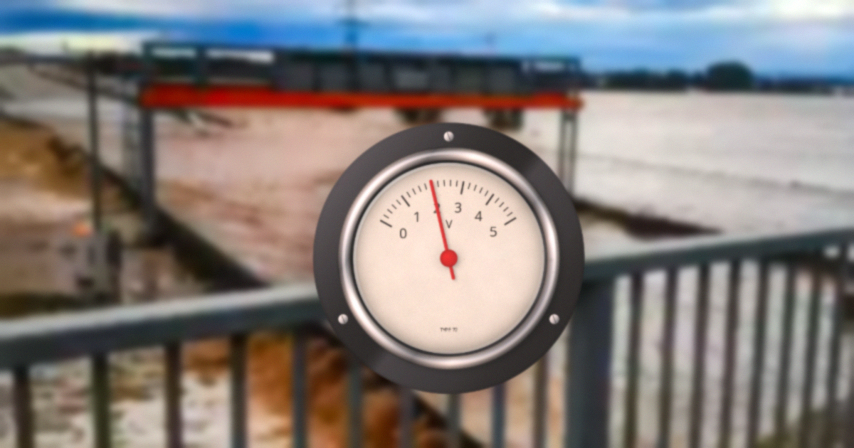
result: 2 V
